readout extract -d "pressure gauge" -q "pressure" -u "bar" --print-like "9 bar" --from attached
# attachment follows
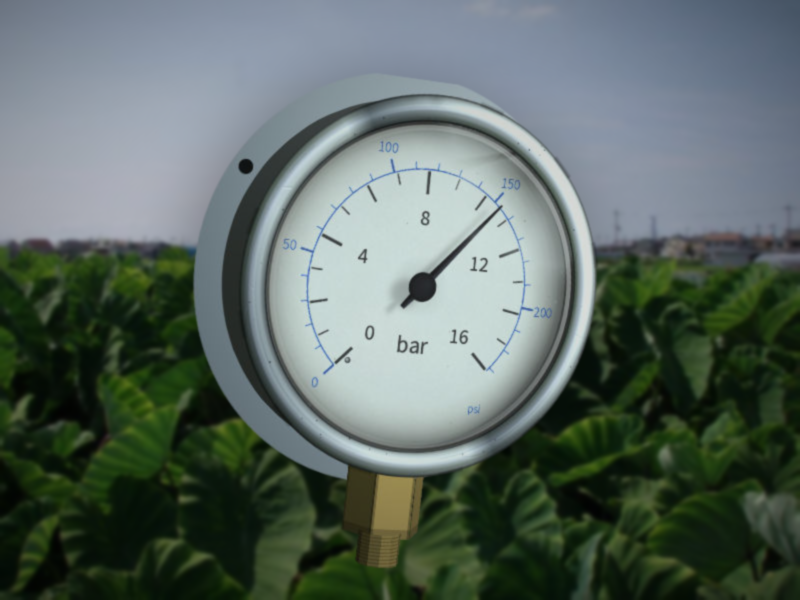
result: 10.5 bar
